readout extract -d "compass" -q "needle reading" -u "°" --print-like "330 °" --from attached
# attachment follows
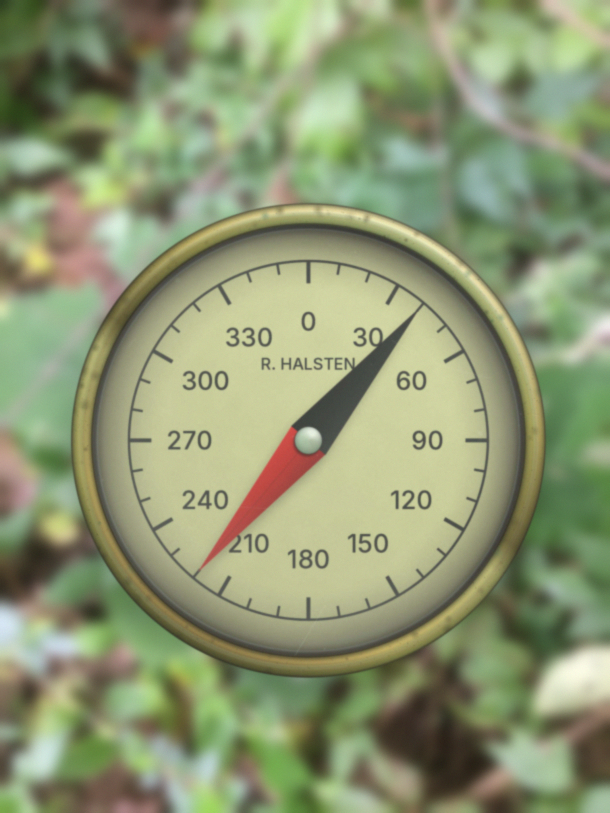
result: 220 °
